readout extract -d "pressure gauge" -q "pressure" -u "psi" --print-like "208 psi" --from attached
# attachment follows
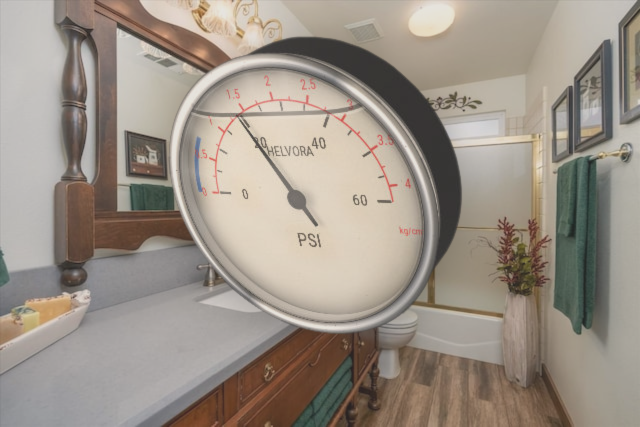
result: 20 psi
